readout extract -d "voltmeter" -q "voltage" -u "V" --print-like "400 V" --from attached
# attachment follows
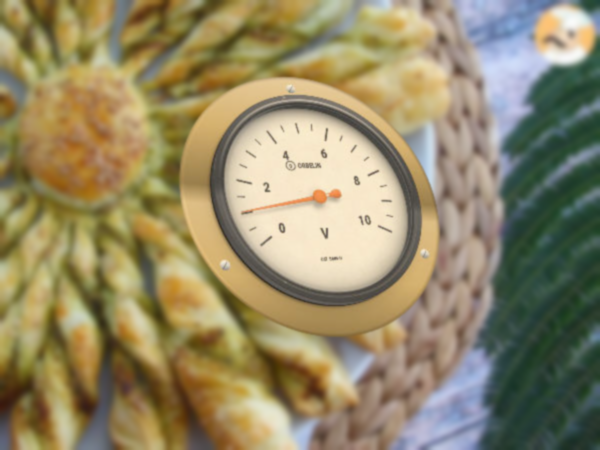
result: 1 V
